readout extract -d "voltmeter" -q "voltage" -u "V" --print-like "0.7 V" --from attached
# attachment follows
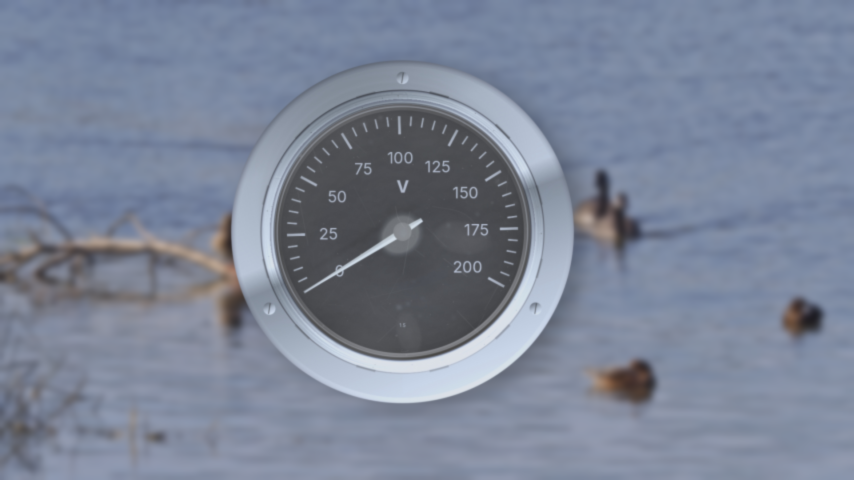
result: 0 V
